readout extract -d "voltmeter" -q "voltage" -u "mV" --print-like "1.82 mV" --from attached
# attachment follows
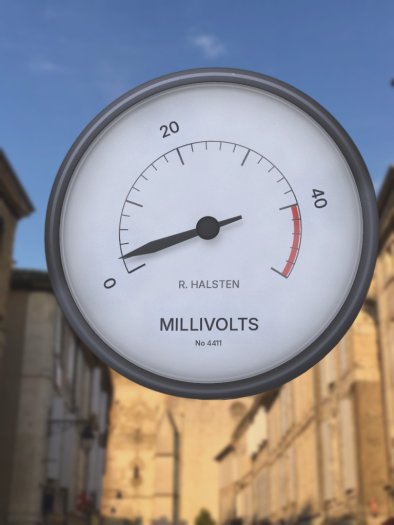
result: 2 mV
